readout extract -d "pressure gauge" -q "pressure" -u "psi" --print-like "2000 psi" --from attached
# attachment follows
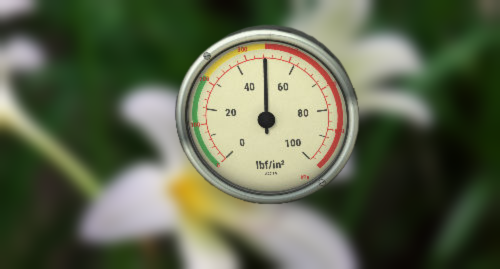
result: 50 psi
